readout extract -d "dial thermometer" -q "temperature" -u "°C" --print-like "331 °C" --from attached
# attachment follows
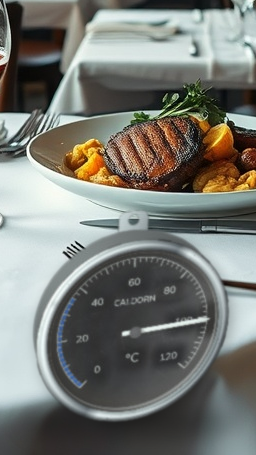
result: 100 °C
